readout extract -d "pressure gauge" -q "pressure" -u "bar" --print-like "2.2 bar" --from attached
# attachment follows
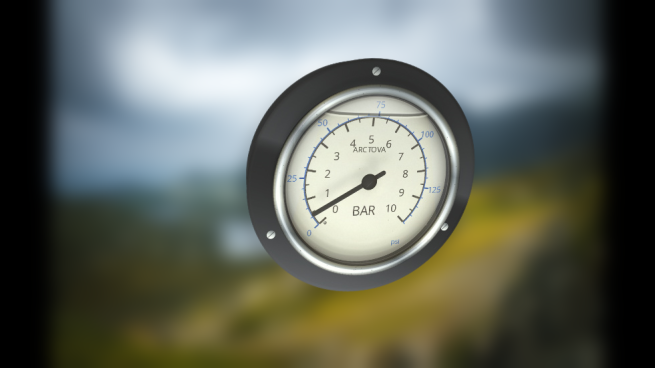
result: 0.5 bar
